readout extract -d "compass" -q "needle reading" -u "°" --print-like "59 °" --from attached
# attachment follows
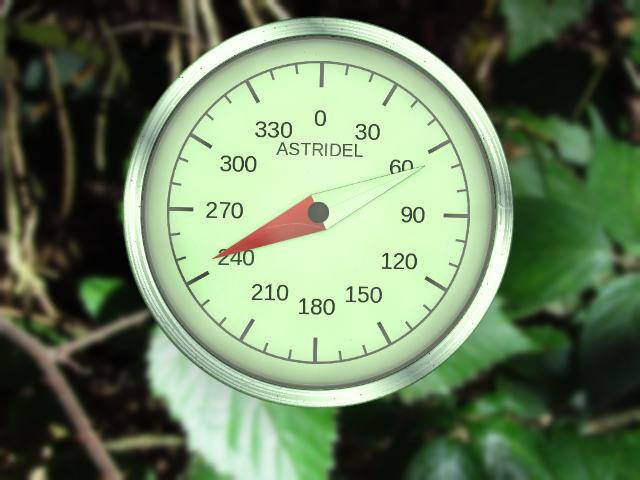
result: 245 °
